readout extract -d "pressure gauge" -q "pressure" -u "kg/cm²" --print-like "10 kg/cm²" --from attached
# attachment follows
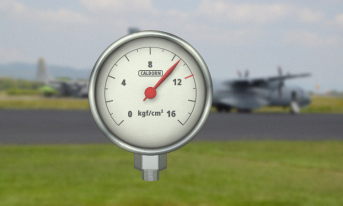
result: 10.5 kg/cm²
